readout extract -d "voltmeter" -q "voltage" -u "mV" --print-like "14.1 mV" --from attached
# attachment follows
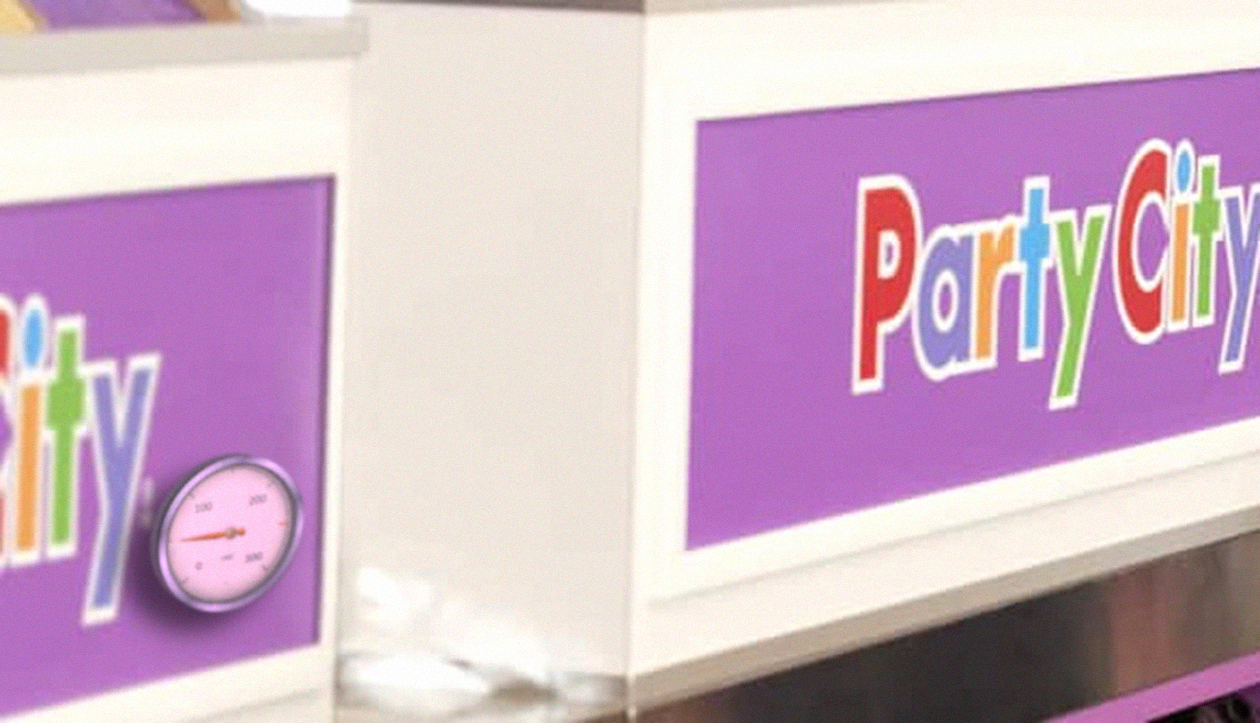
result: 50 mV
